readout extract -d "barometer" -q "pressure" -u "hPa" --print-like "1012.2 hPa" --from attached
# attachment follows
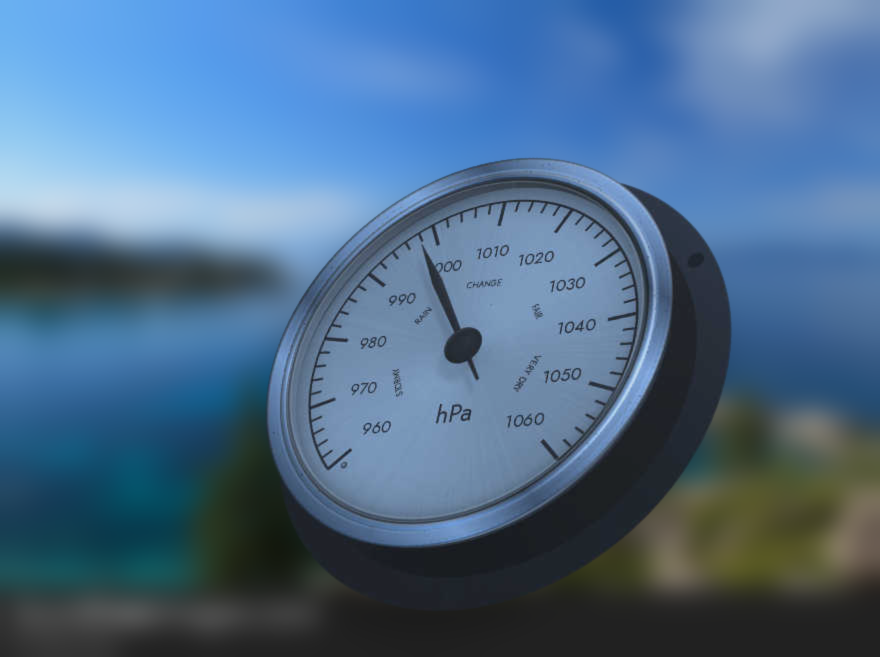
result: 998 hPa
